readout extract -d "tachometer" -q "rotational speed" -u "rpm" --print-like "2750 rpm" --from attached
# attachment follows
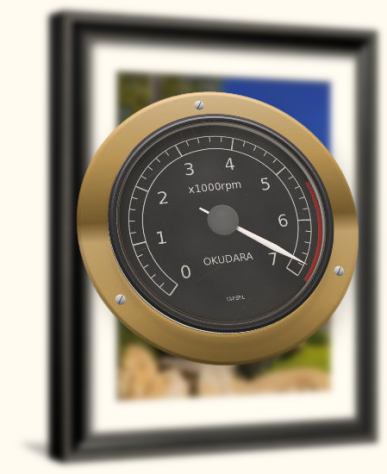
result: 6800 rpm
